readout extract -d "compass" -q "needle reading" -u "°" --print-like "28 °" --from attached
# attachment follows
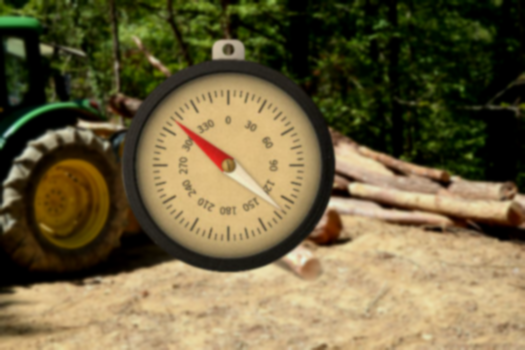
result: 310 °
